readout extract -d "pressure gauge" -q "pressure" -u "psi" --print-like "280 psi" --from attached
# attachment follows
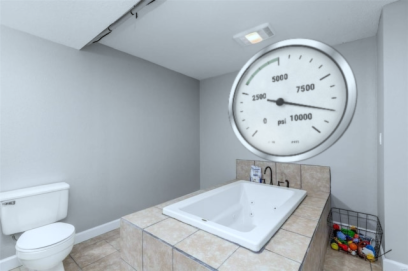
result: 9000 psi
